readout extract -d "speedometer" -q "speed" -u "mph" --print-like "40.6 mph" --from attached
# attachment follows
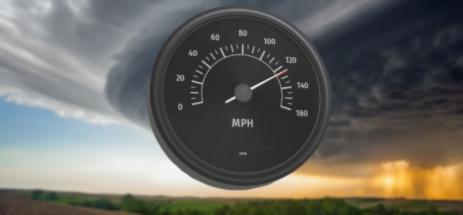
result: 125 mph
